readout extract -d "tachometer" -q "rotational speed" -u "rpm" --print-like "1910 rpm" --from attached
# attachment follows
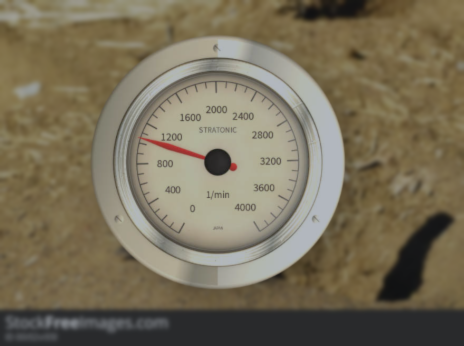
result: 1050 rpm
